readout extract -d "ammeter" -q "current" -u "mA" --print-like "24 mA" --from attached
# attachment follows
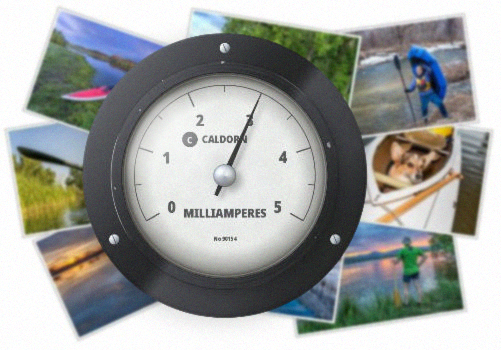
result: 3 mA
